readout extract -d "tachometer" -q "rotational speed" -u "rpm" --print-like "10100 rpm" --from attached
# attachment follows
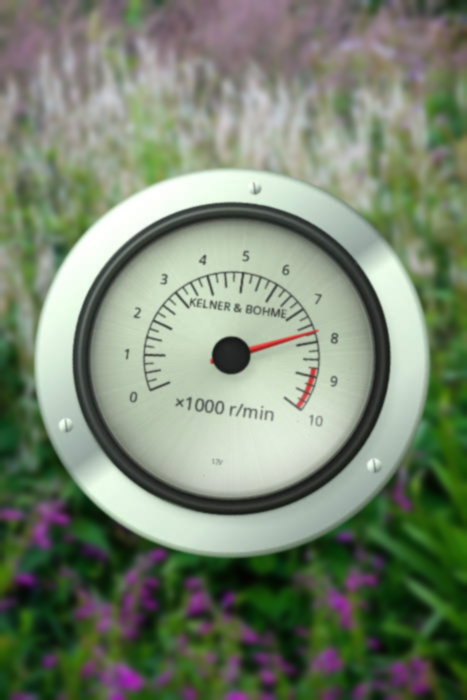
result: 7750 rpm
